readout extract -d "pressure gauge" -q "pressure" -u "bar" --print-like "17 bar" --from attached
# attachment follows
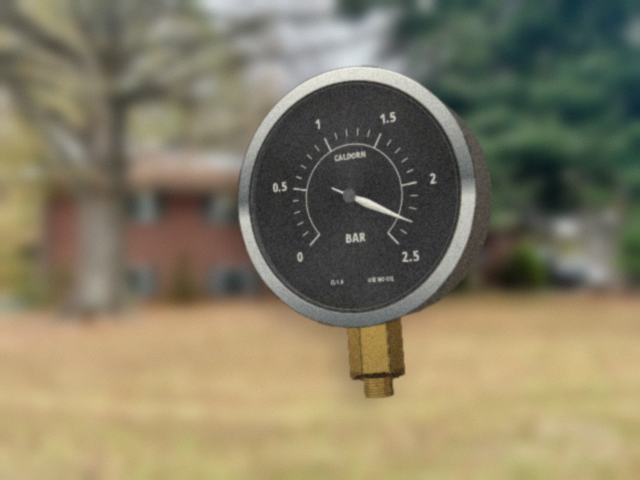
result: 2.3 bar
